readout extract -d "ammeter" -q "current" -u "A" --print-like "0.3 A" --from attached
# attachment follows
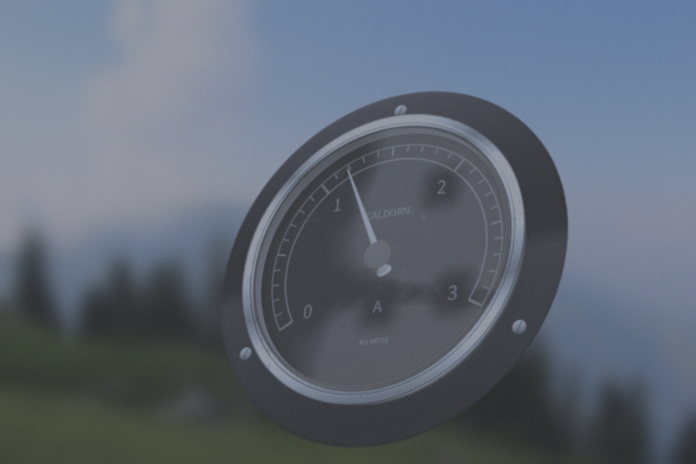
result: 1.2 A
